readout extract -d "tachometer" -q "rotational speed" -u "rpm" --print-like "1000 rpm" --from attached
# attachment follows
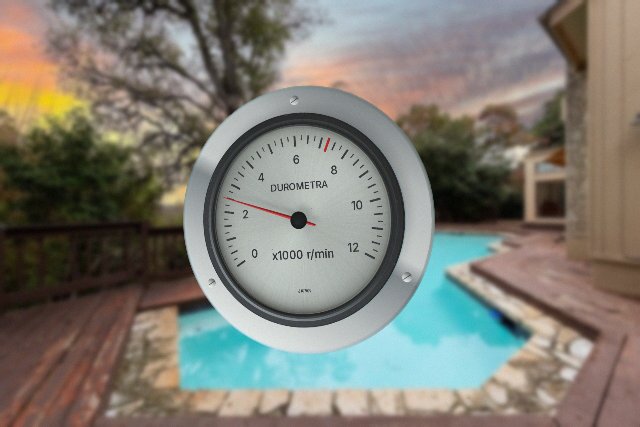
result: 2500 rpm
